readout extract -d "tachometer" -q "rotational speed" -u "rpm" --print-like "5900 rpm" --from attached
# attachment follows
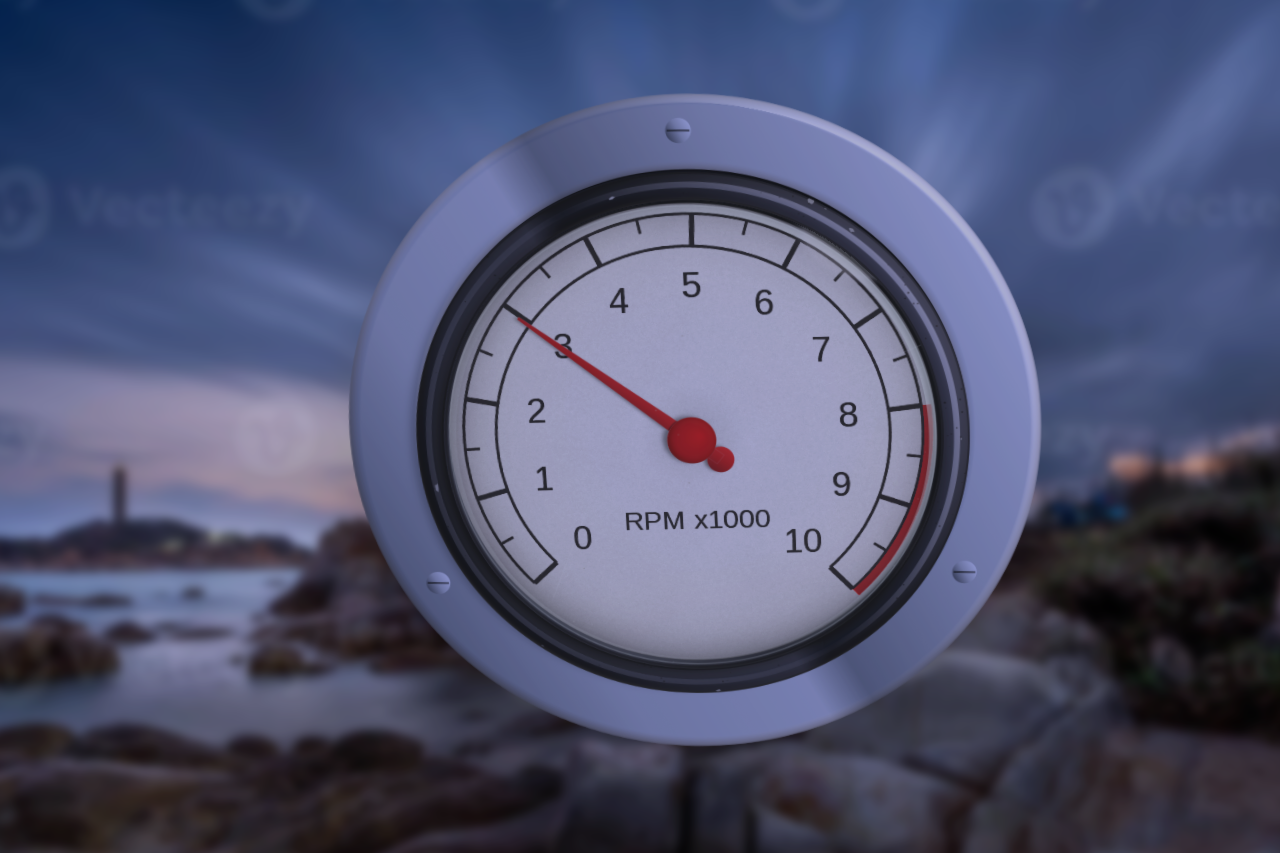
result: 3000 rpm
